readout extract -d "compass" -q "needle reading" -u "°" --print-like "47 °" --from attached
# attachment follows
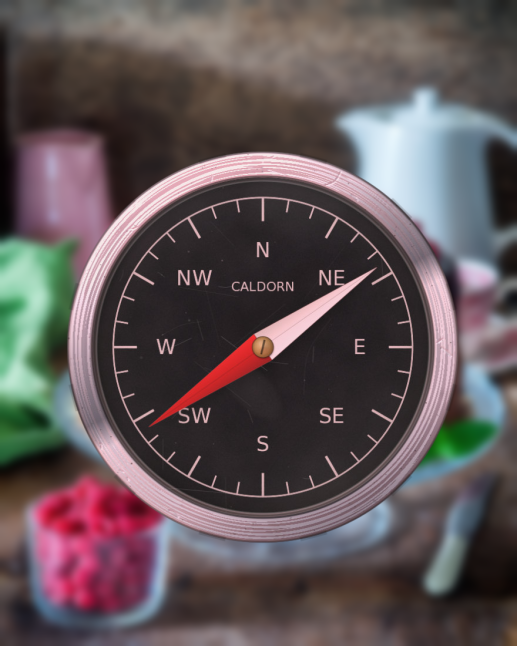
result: 235 °
